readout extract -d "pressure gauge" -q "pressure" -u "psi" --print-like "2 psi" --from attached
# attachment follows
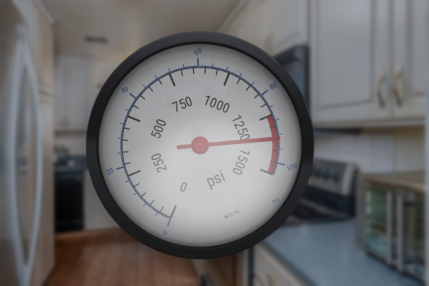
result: 1350 psi
